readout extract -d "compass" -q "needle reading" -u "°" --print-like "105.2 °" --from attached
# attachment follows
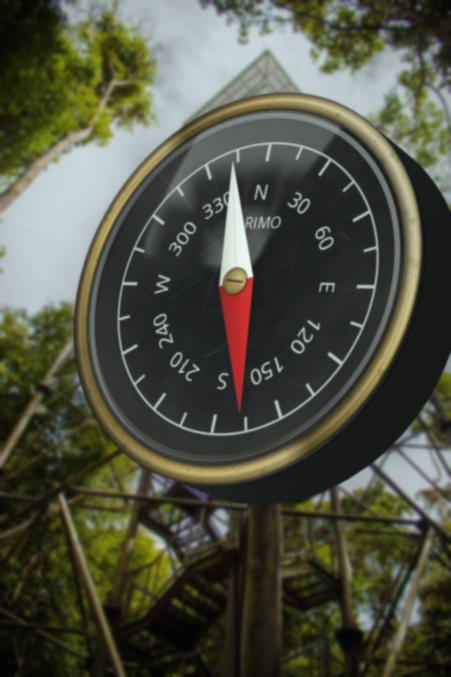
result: 165 °
